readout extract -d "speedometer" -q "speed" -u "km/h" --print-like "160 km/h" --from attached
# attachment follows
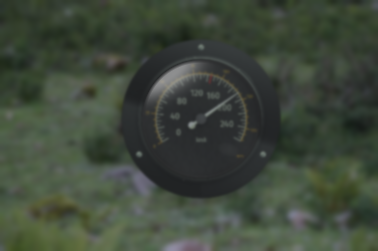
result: 190 km/h
